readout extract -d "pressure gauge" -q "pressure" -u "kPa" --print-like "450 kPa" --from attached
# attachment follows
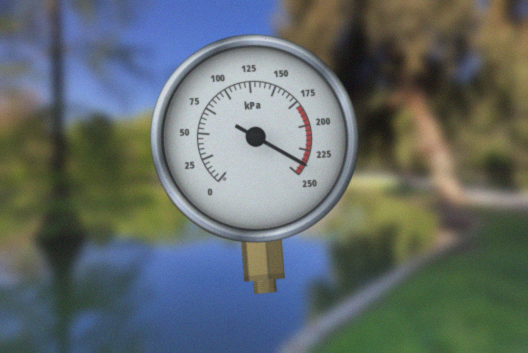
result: 240 kPa
